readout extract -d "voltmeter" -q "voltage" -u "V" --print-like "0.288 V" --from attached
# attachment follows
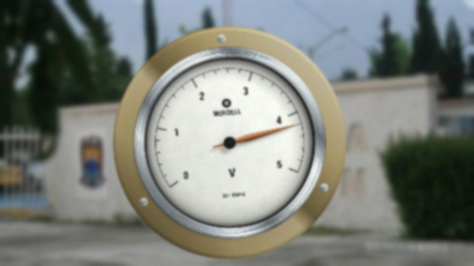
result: 4.2 V
